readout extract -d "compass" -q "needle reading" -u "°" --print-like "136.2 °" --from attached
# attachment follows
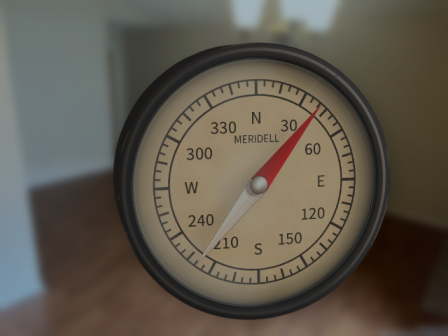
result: 40 °
